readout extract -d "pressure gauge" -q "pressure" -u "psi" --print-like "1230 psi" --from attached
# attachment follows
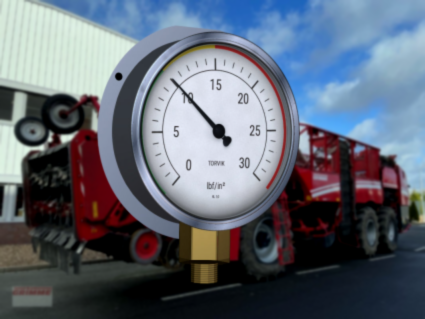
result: 10 psi
